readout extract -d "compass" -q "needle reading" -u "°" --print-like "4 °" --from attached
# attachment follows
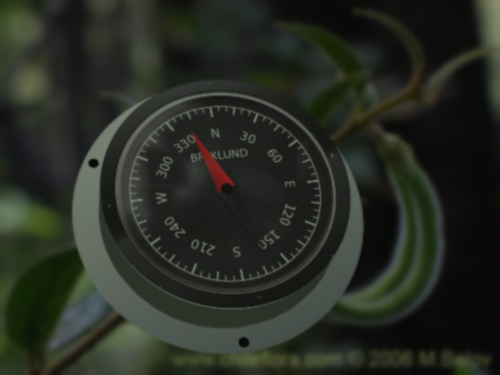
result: 340 °
